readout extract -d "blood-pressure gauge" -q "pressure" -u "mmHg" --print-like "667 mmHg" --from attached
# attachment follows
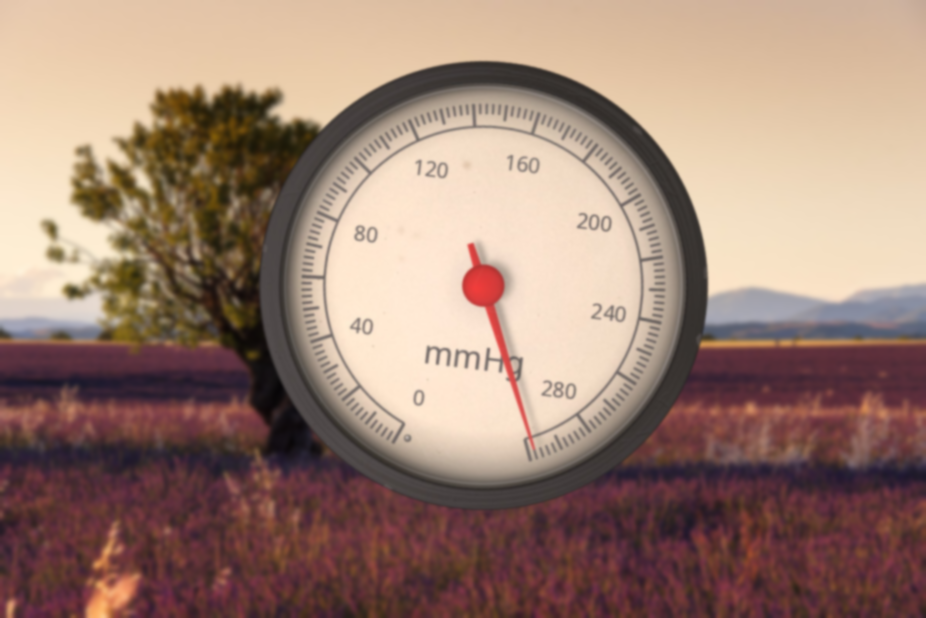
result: 298 mmHg
